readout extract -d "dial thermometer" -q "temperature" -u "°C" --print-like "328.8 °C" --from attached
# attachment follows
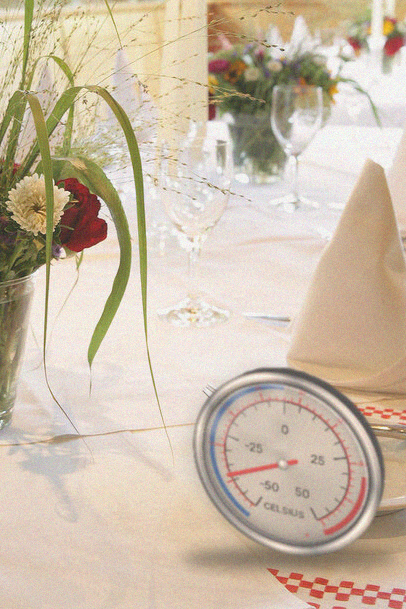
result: -37.5 °C
